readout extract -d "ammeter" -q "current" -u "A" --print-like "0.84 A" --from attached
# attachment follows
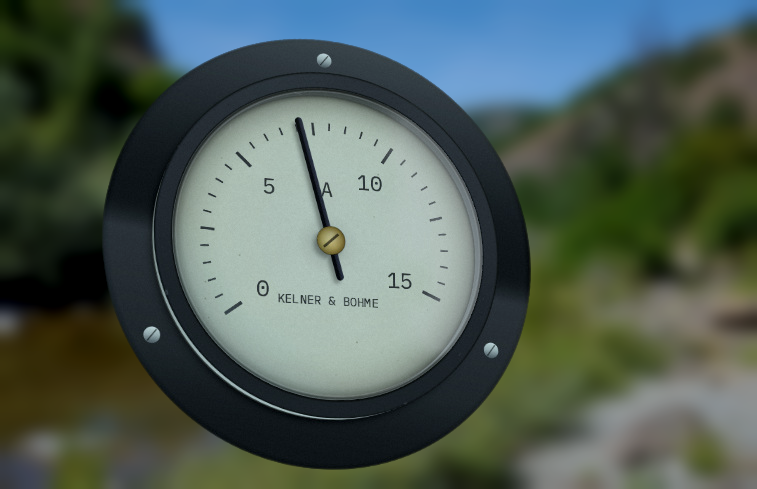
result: 7 A
